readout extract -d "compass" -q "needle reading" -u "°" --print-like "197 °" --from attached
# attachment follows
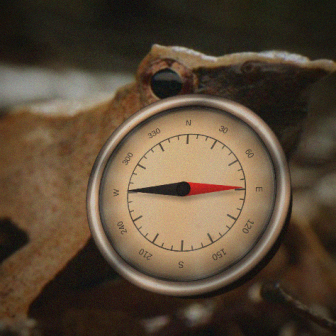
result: 90 °
